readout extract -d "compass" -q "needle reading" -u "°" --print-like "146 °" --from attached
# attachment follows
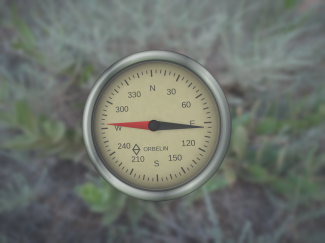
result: 275 °
